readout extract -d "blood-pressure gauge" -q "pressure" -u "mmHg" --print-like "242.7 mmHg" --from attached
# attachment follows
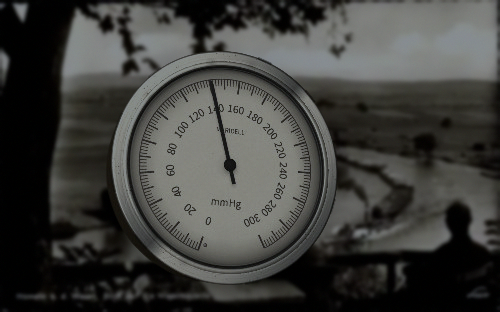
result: 140 mmHg
